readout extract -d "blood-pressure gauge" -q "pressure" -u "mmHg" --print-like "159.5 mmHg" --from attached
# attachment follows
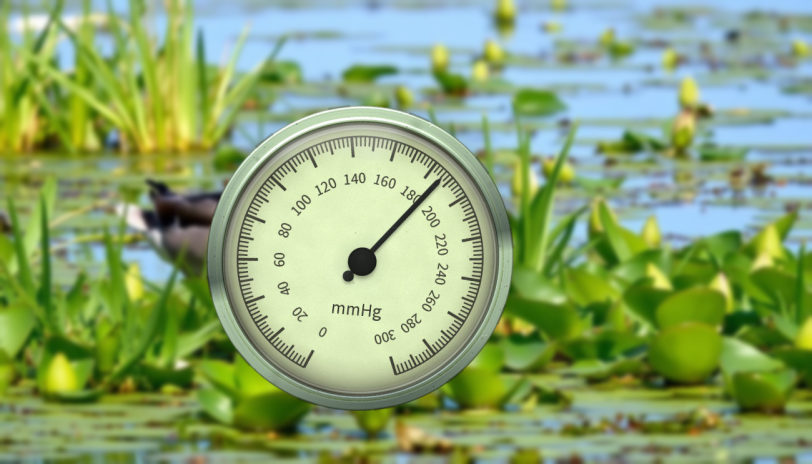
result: 186 mmHg
